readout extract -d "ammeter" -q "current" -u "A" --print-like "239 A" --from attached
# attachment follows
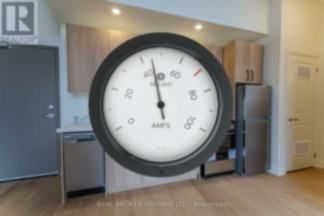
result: 45 A
